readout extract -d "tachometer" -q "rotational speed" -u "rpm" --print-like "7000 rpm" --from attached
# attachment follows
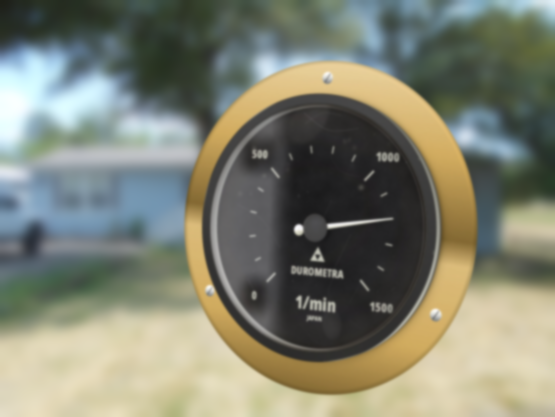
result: 1200 rpm
